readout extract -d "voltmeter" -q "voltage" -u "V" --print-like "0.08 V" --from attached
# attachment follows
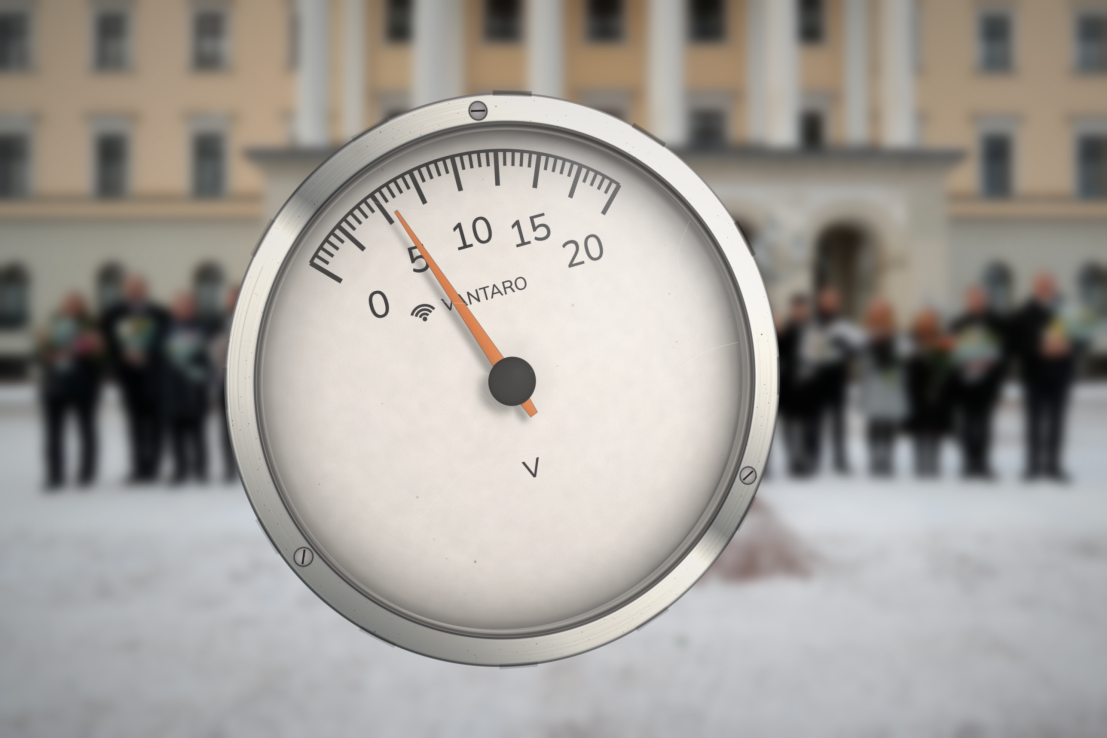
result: 5.5 V
